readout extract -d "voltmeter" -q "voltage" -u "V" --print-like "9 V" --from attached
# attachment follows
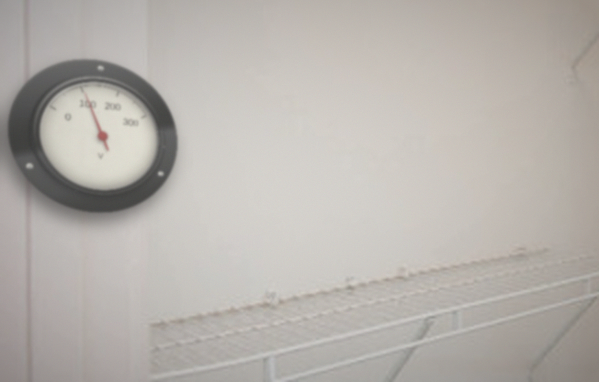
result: 100 V
